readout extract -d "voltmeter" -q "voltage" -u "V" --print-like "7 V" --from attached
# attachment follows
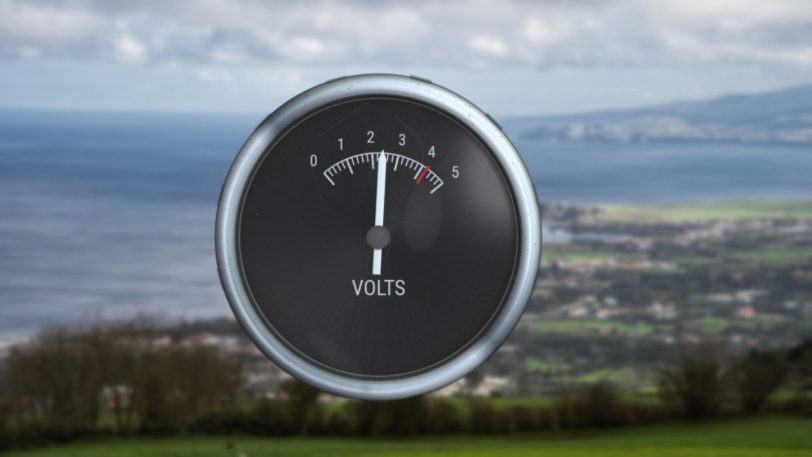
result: 2.4 V
